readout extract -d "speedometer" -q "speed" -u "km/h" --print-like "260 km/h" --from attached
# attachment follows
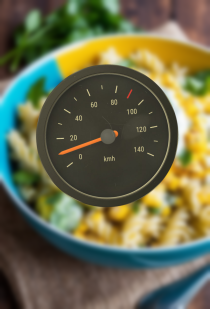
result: 10 km/h
